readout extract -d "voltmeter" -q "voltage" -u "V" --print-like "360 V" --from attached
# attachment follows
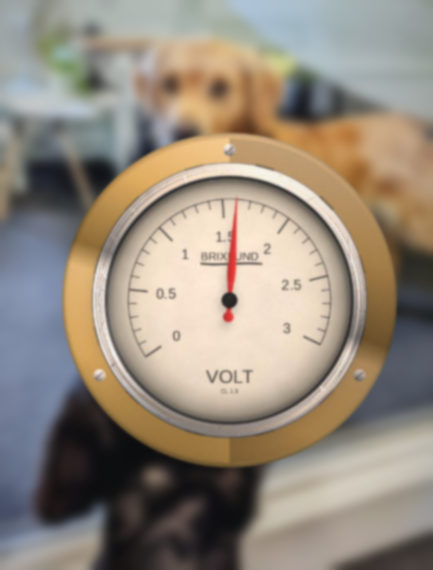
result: 1.6 V
